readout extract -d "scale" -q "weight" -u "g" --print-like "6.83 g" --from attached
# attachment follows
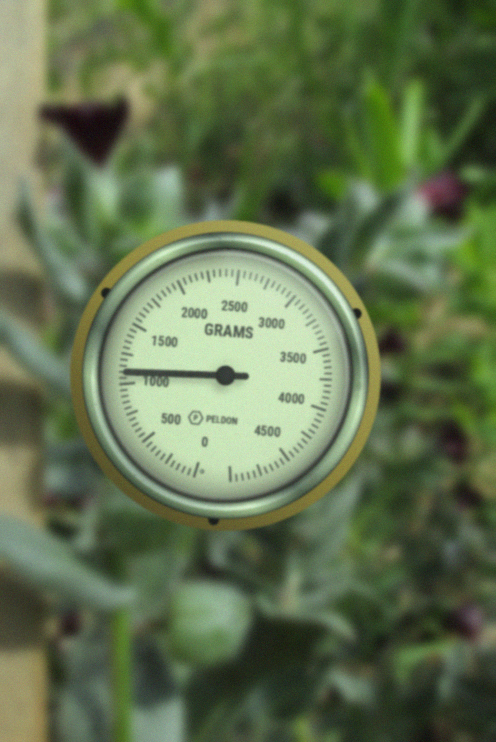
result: 1100 g
